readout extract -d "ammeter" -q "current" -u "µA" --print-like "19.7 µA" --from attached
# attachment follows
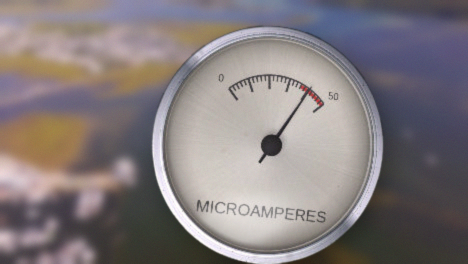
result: 40 µA
